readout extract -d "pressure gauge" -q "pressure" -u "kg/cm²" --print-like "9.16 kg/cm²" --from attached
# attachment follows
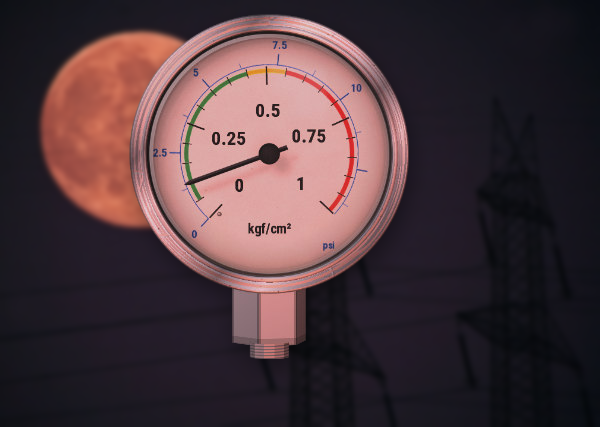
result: 0.1 kg/cm²
